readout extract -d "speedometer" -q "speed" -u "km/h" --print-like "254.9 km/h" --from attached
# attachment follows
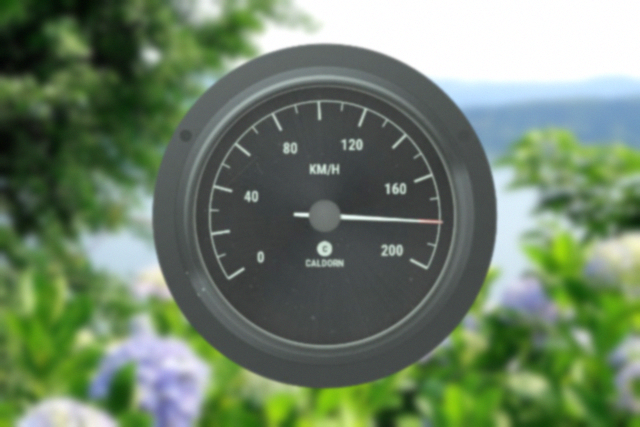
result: 180 km/h
